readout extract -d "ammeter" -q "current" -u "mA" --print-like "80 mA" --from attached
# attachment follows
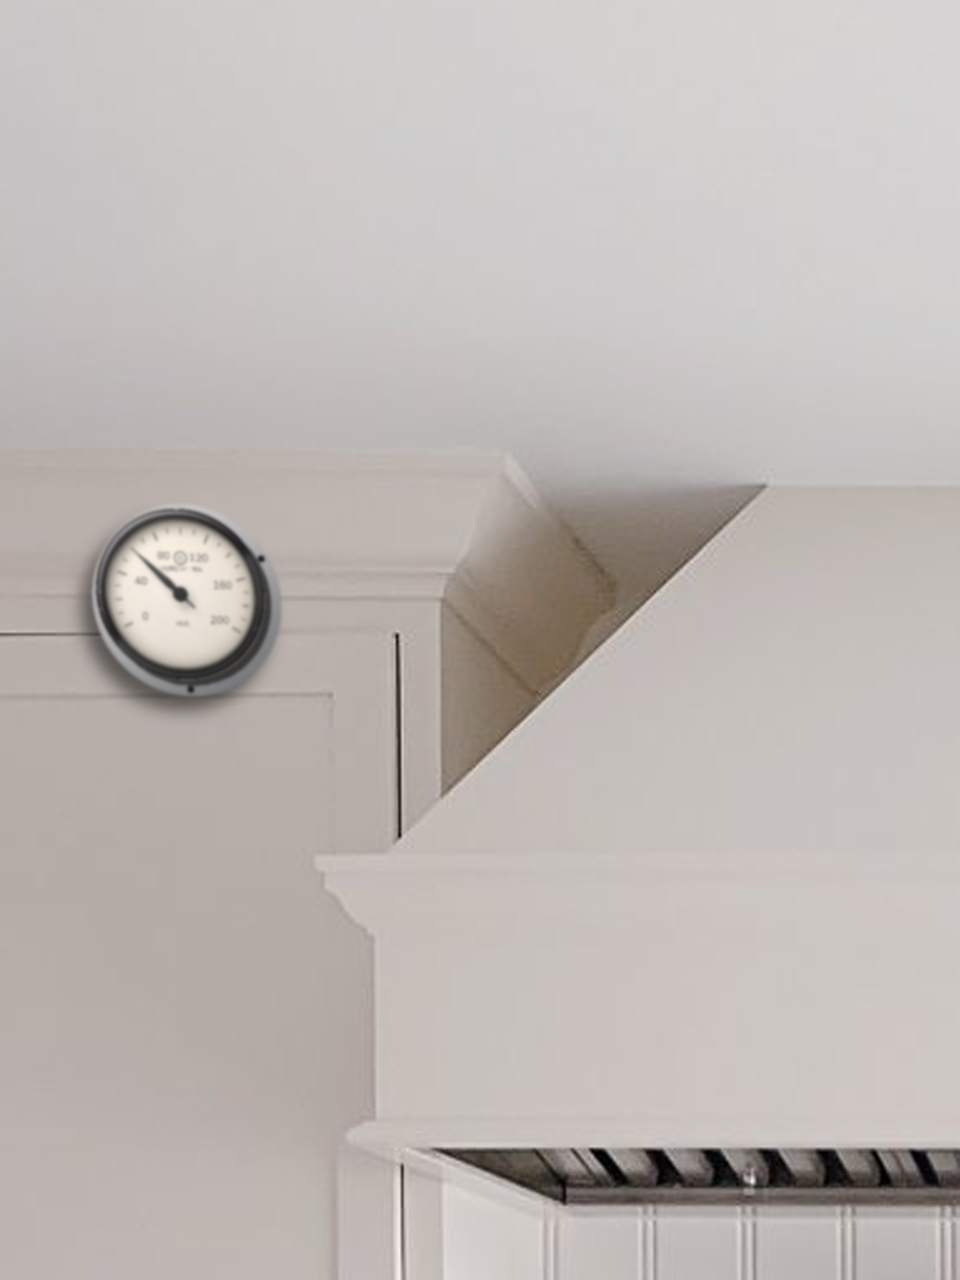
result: 60 mA
